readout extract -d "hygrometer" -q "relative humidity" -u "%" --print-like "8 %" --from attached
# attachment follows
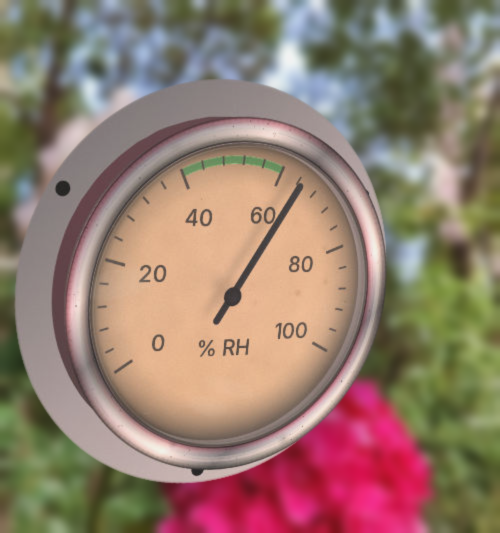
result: 64 %
